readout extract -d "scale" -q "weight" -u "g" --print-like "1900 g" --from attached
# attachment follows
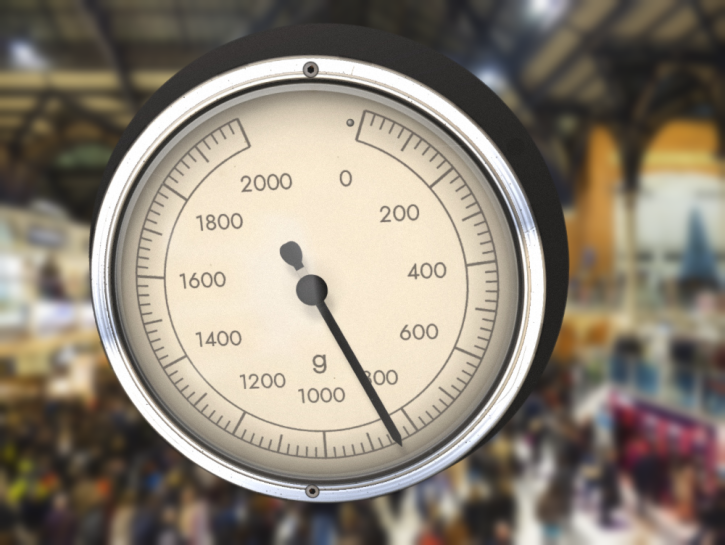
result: 840 g
